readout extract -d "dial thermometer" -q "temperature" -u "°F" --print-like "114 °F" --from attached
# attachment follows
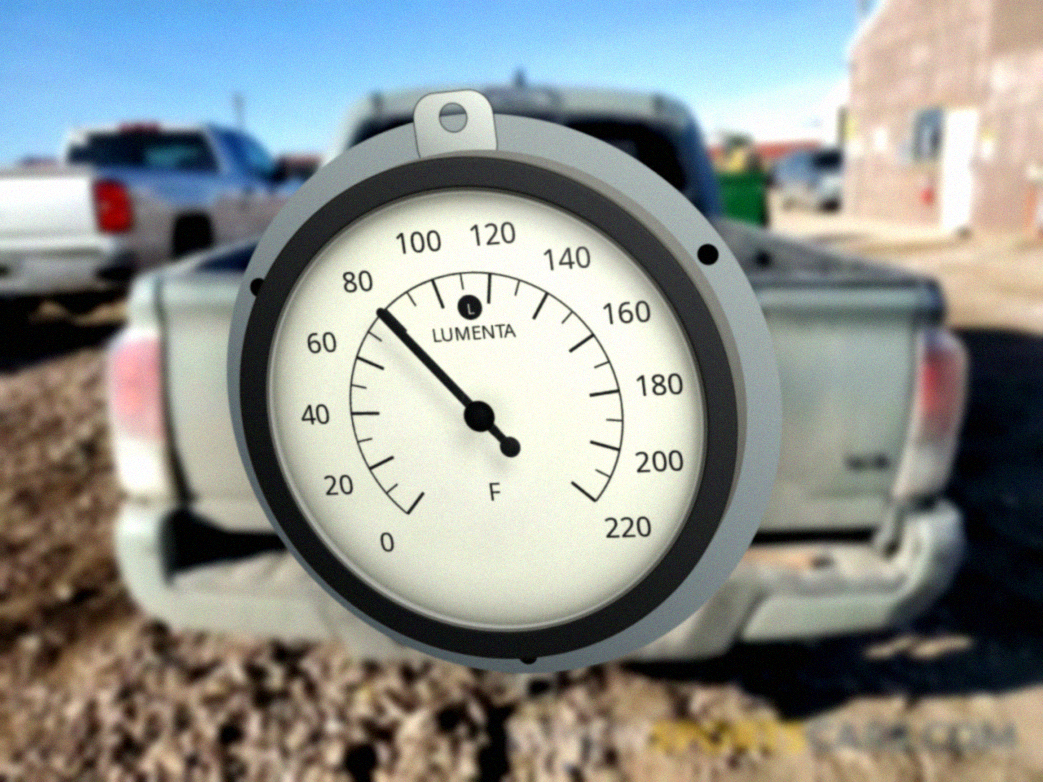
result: 80 °F
